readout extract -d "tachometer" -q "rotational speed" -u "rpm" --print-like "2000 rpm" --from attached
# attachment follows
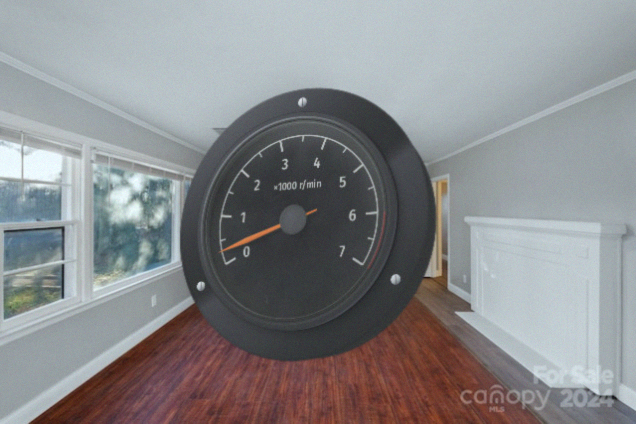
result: 250 rpm
